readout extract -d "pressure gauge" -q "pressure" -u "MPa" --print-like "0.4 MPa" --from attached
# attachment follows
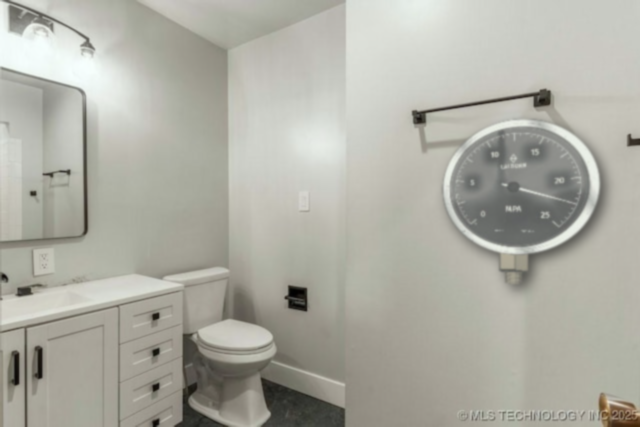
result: 22.5 MPa
